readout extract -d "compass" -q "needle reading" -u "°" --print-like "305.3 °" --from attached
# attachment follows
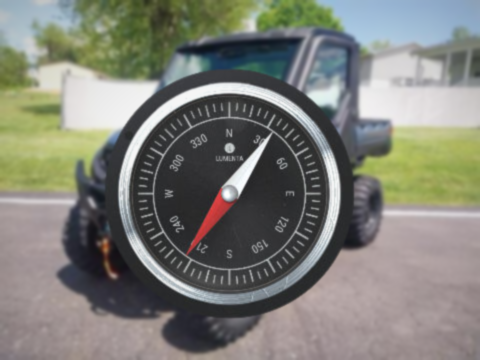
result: 215 °
